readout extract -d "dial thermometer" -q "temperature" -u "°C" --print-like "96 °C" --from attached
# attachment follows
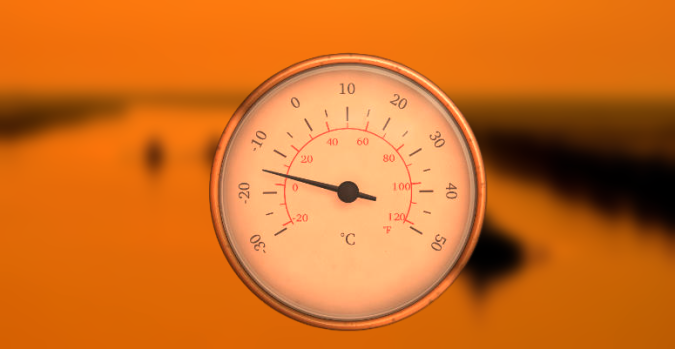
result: -15 °C
